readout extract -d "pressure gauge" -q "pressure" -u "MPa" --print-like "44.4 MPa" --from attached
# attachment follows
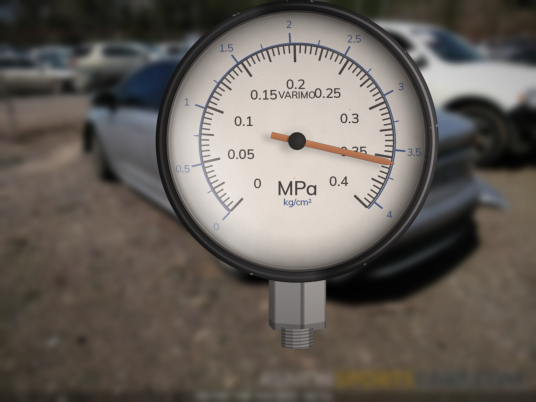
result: 0.355 MPa
